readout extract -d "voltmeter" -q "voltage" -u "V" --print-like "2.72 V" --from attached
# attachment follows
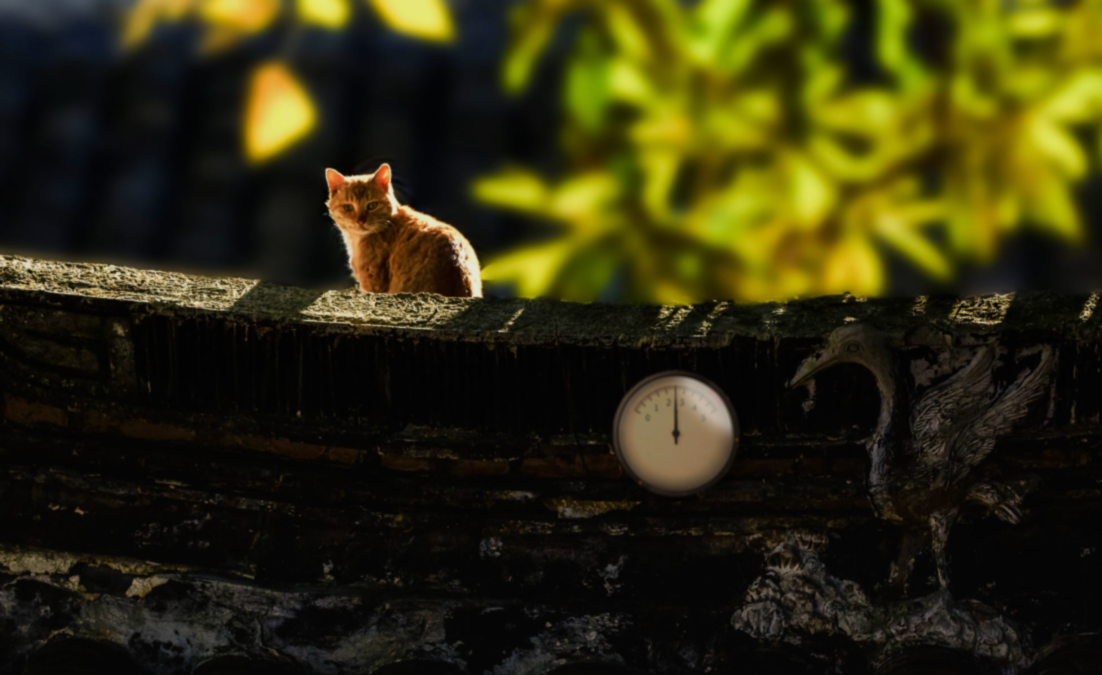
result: 2.5 V
